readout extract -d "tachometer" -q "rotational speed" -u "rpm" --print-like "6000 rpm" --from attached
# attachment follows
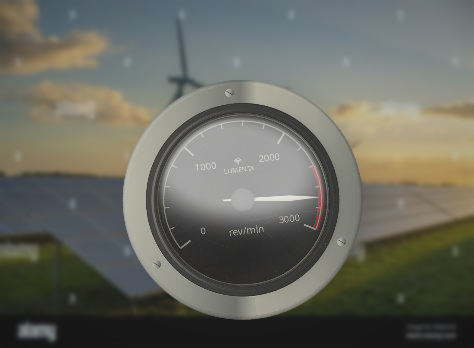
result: 2700 rpm
